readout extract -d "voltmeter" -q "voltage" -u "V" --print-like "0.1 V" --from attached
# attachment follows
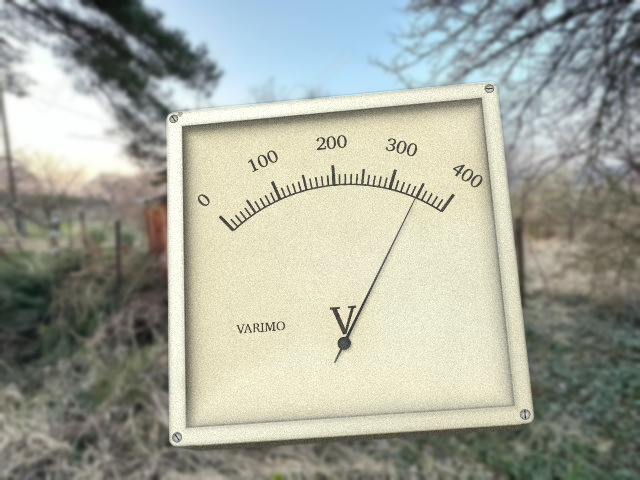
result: 350 V
